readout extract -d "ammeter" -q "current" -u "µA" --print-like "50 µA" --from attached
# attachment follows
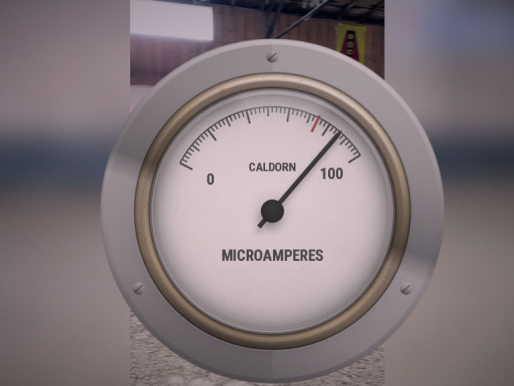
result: 86 µA
